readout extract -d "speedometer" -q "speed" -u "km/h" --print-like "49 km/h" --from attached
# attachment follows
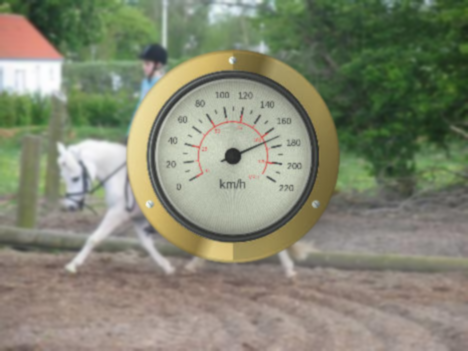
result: 170 km/h
